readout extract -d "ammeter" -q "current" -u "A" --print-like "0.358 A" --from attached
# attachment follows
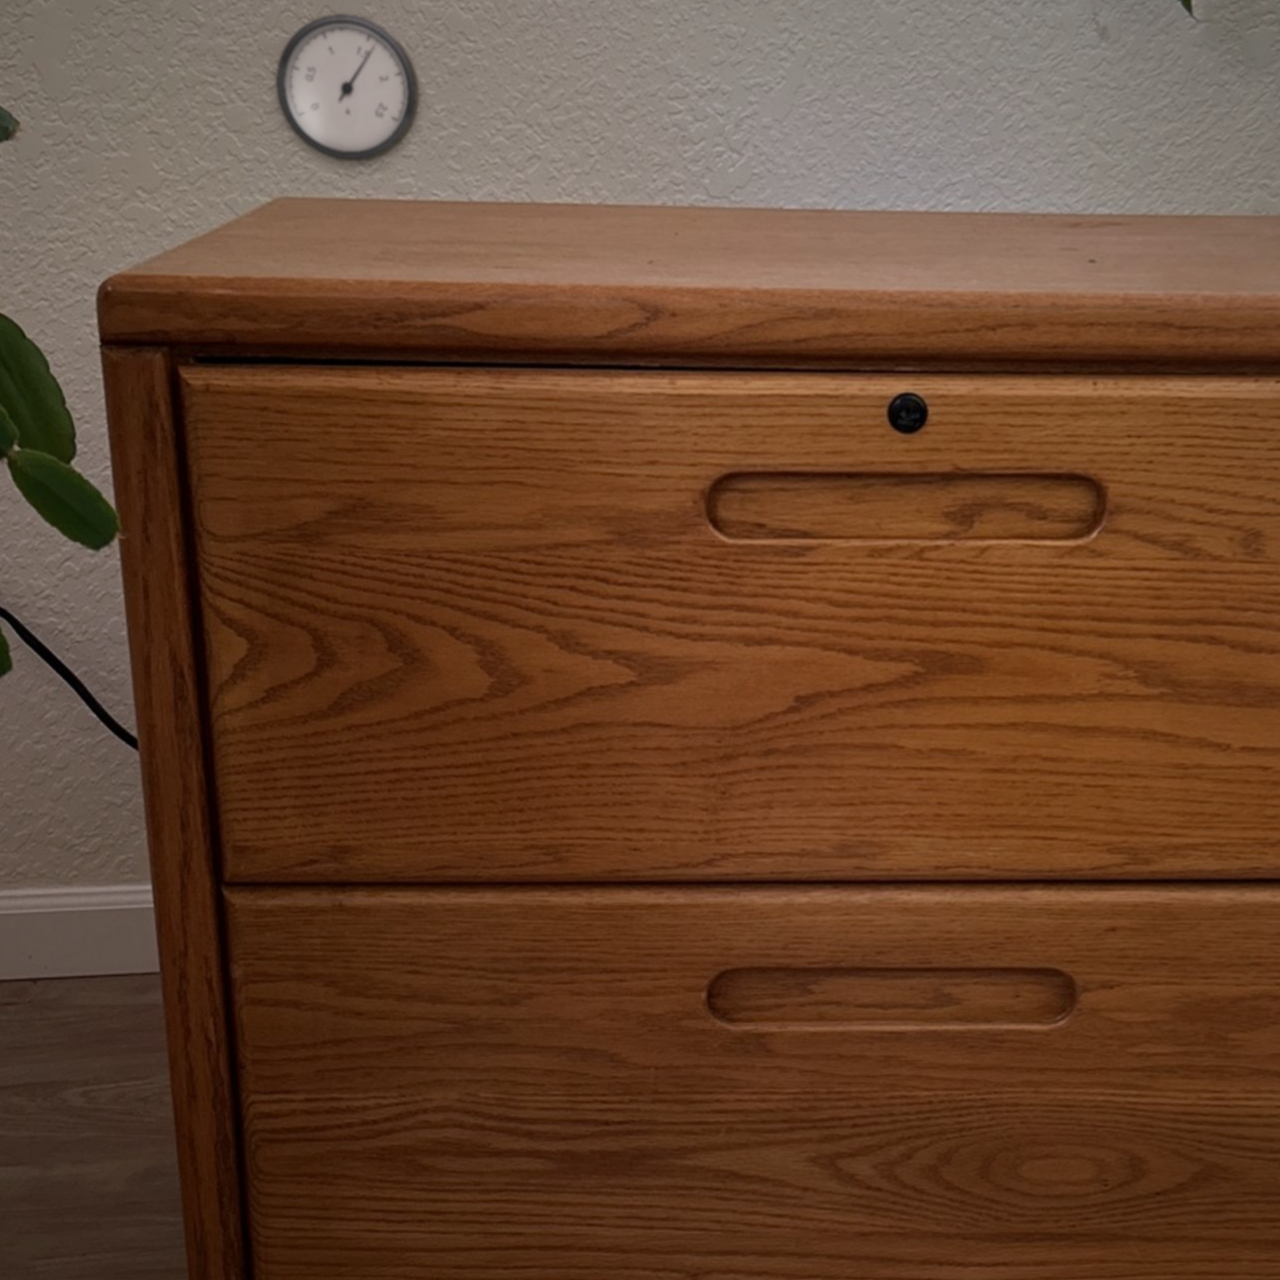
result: 1.6 A
